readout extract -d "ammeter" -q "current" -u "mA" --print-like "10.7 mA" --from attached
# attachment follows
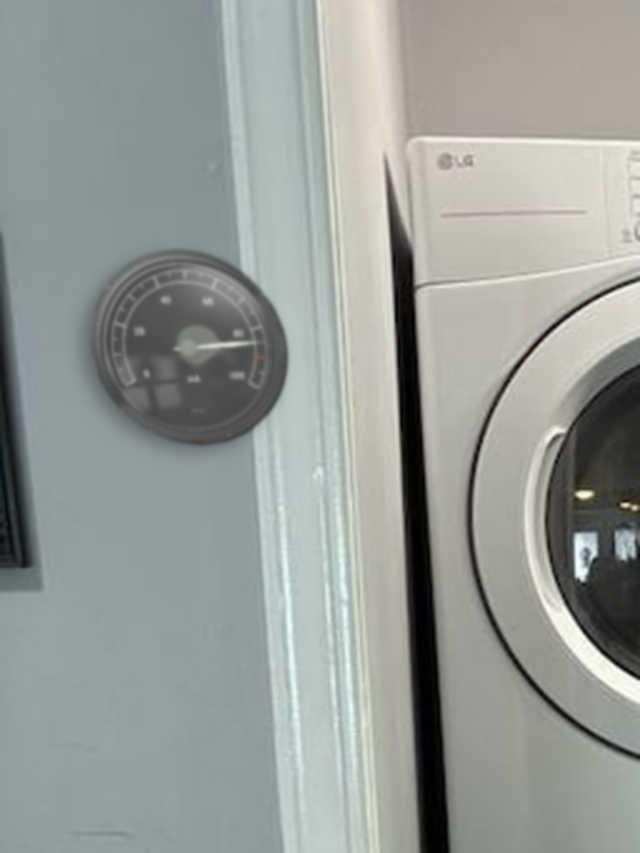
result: 85 mA
